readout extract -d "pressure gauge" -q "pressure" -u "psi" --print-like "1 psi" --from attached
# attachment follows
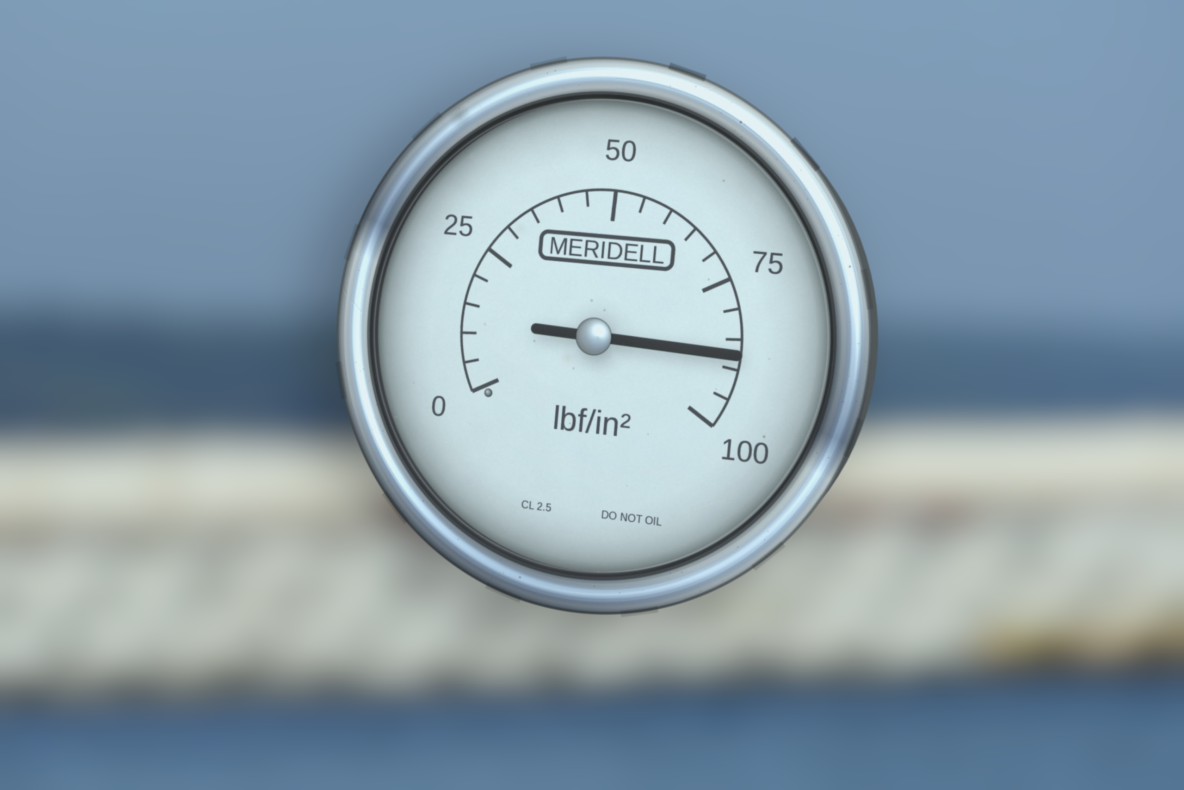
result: 87.5 psi
